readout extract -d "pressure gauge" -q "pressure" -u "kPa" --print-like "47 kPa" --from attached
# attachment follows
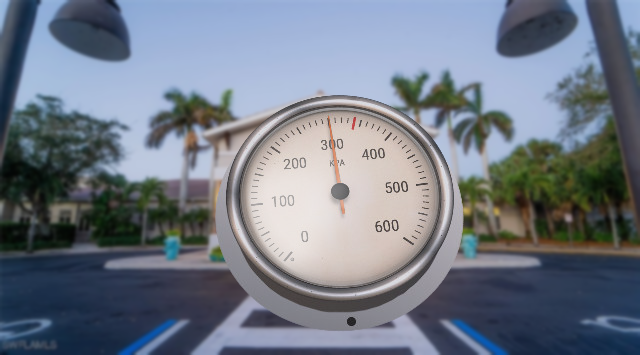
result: 300 kPa
